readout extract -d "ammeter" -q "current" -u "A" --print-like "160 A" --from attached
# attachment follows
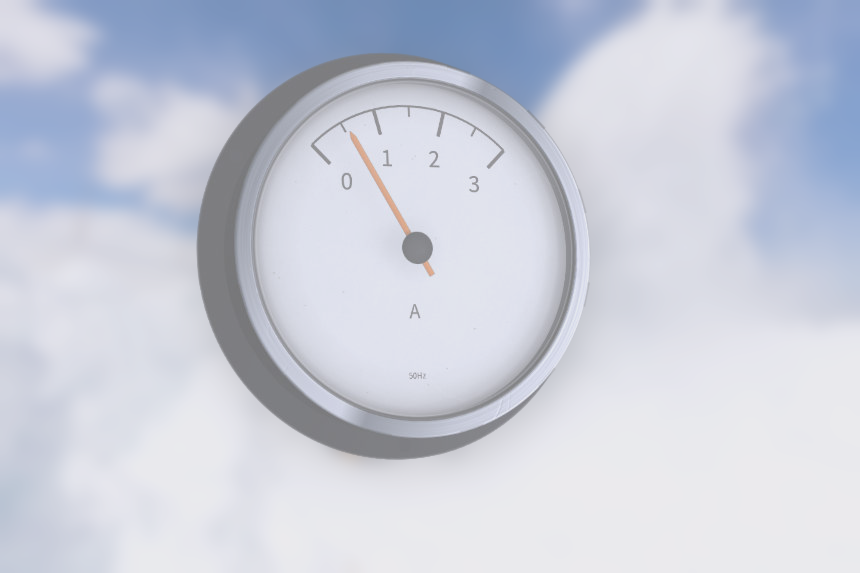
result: 0.5 A
